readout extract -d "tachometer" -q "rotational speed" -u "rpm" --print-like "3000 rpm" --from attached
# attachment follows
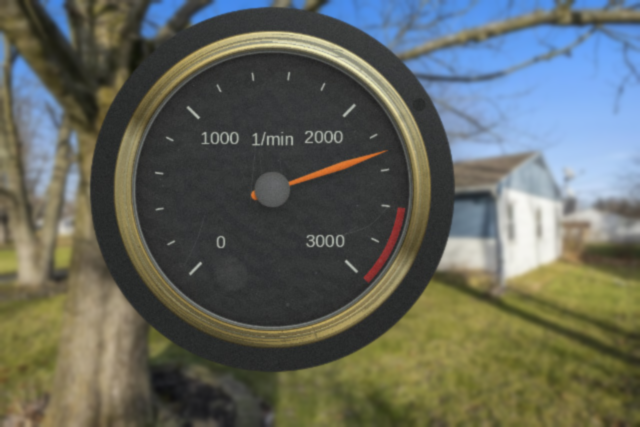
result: 2300 rpm
